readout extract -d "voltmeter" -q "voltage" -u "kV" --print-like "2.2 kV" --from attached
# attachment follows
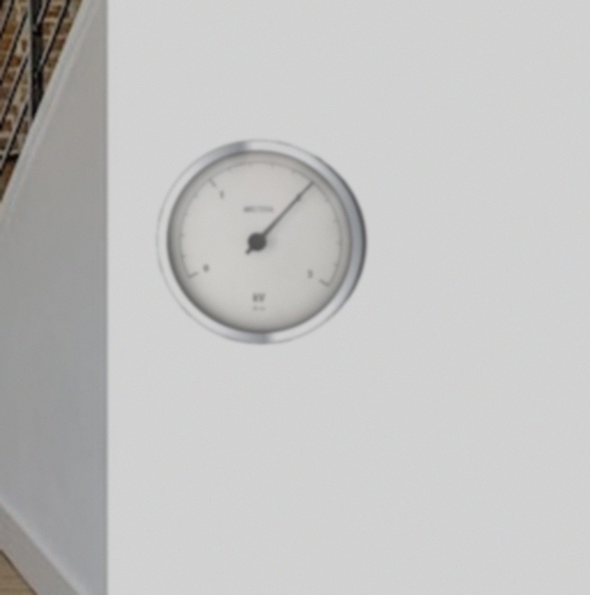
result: 2 kV
